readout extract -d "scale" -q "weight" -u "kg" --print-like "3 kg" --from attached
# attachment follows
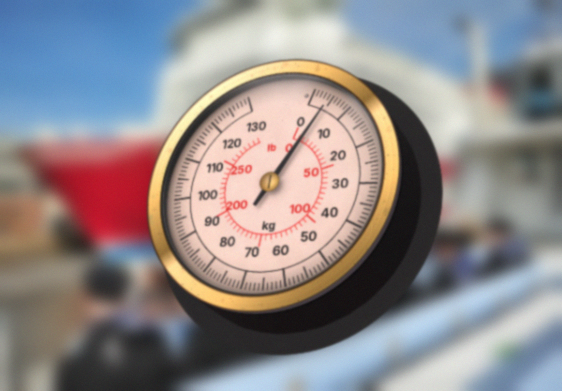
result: 5 kg
